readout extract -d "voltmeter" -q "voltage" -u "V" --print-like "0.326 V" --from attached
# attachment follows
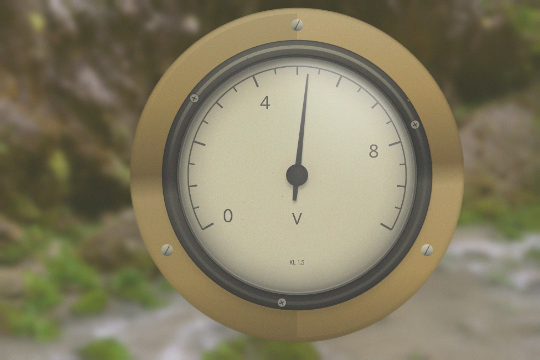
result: 5.25 V
